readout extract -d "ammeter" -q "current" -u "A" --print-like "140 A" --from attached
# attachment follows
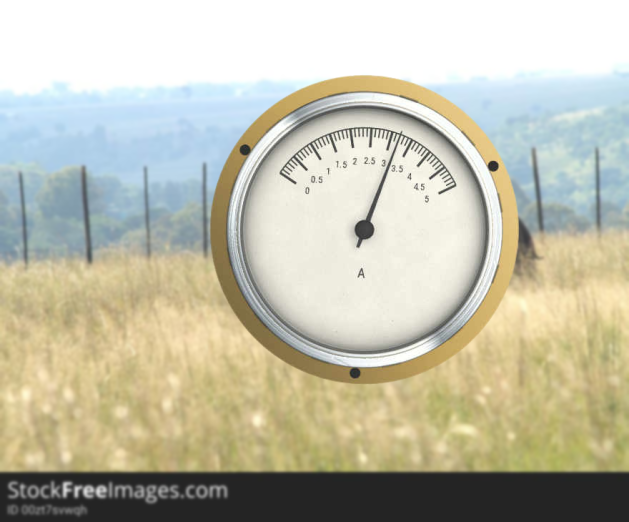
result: 3.2 A
